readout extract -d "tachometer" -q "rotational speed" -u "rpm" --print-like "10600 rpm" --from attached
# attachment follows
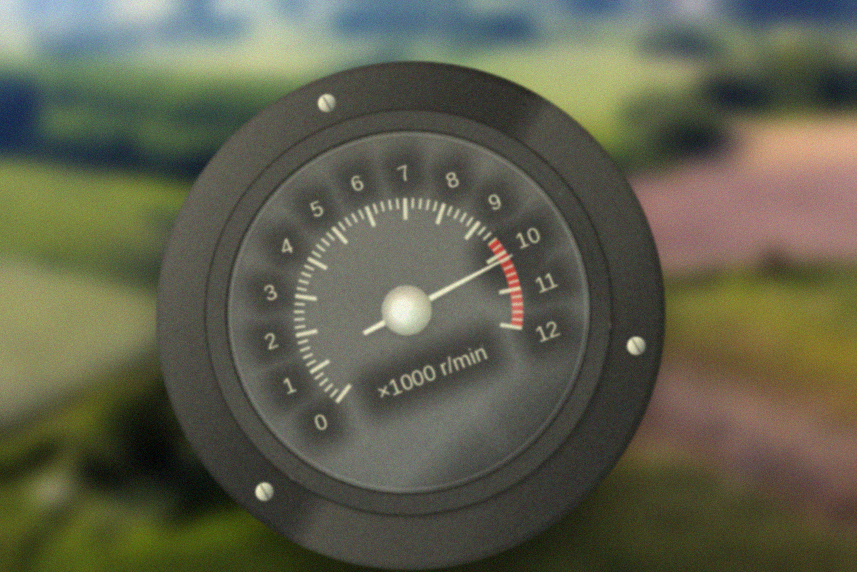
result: 10200 rpm
